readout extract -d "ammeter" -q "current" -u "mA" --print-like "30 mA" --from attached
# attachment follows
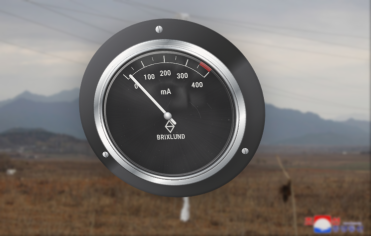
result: 25 mA
